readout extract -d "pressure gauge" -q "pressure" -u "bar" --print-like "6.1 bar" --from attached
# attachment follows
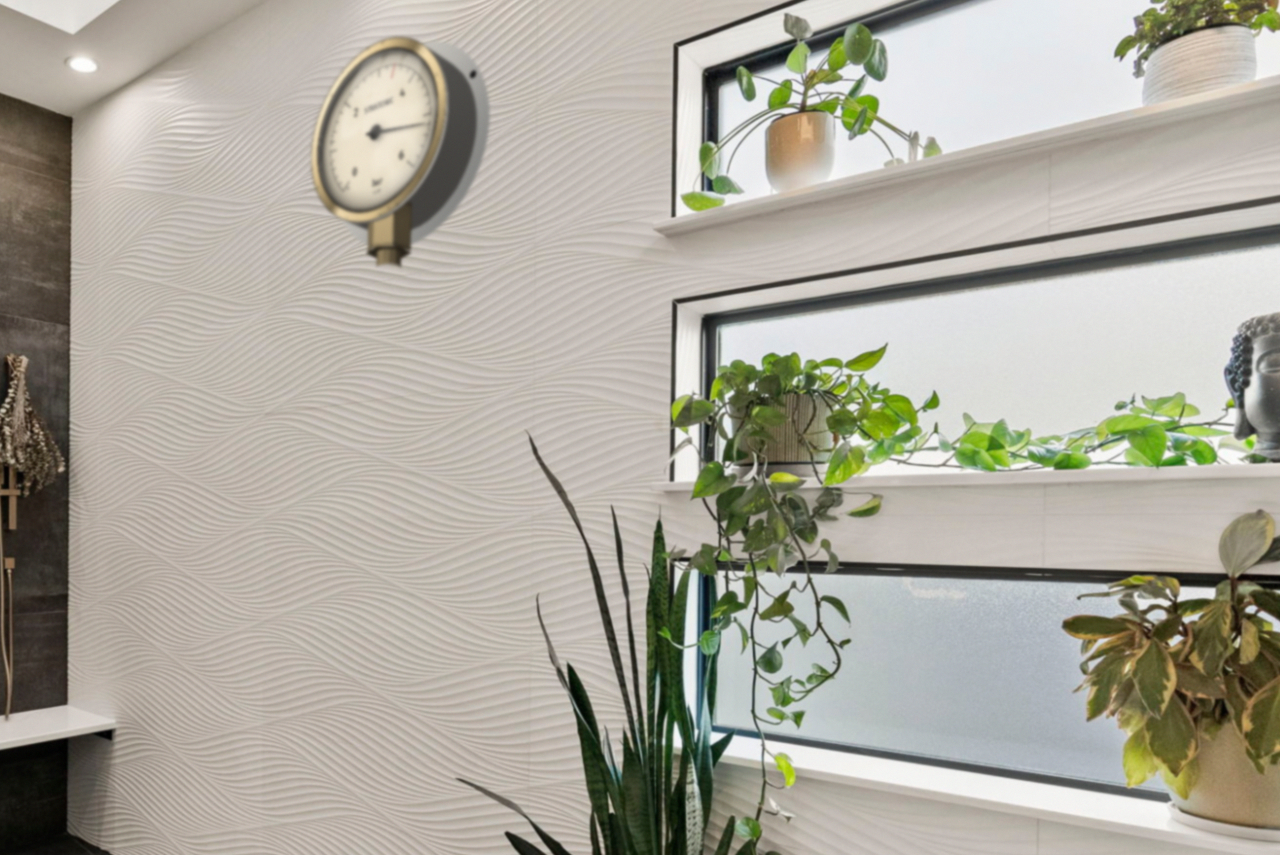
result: 5.2 bar
